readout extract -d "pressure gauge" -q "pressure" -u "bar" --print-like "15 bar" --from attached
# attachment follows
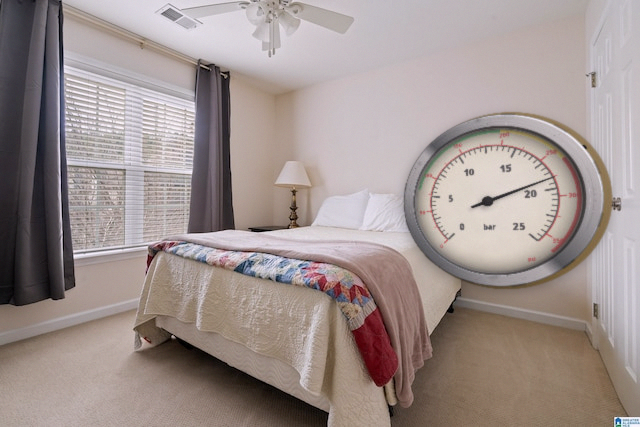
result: 19 bar
